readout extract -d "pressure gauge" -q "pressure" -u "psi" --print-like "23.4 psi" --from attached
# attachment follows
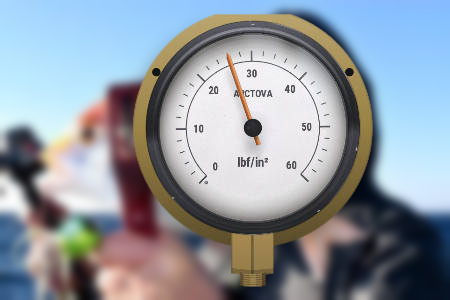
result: 26 psi
